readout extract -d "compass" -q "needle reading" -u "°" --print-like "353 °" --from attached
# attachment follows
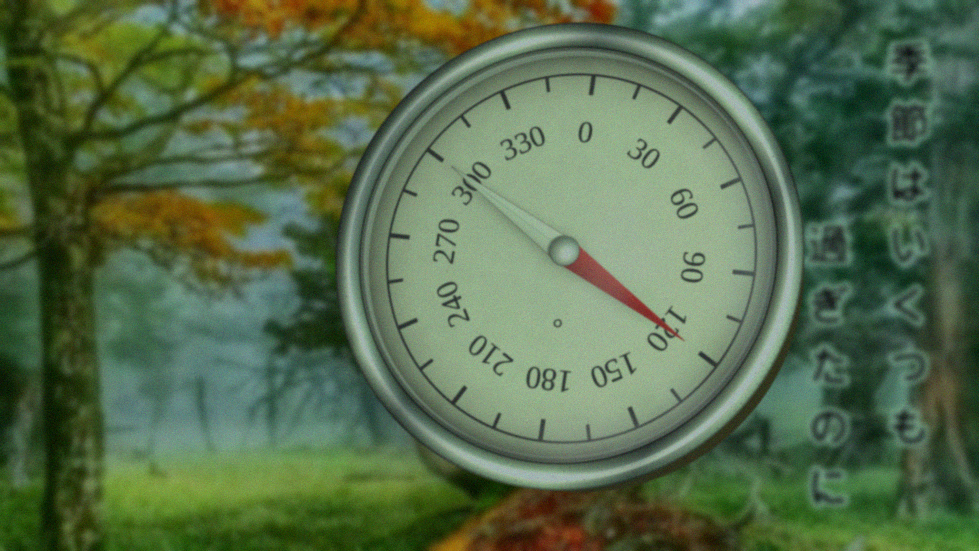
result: 120 °
